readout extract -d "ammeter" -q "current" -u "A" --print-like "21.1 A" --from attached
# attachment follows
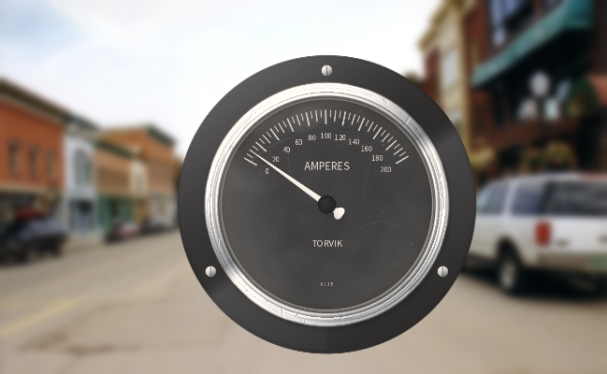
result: 10 A
